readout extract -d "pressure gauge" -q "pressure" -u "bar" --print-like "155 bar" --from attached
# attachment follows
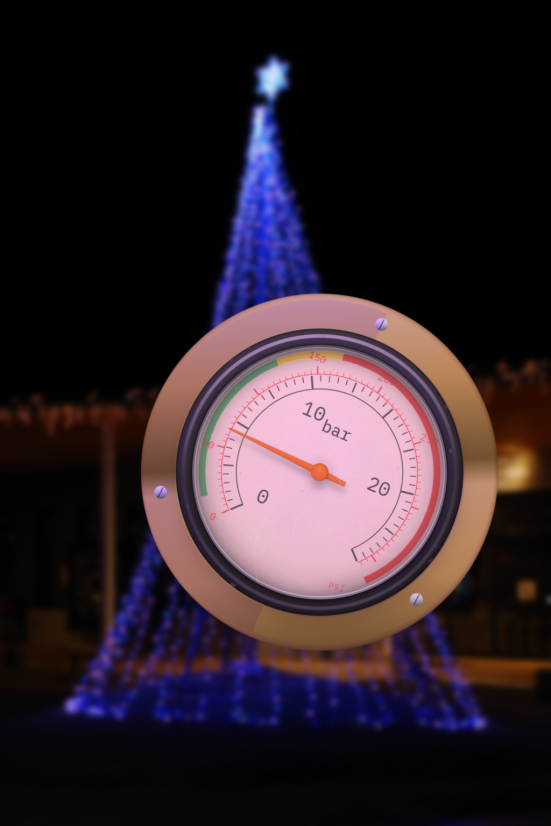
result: 4.5 bar
